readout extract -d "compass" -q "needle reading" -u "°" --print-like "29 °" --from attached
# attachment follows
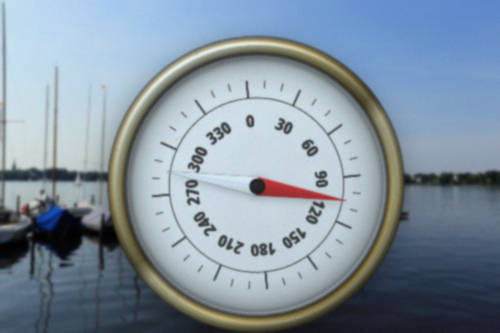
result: 105 °
